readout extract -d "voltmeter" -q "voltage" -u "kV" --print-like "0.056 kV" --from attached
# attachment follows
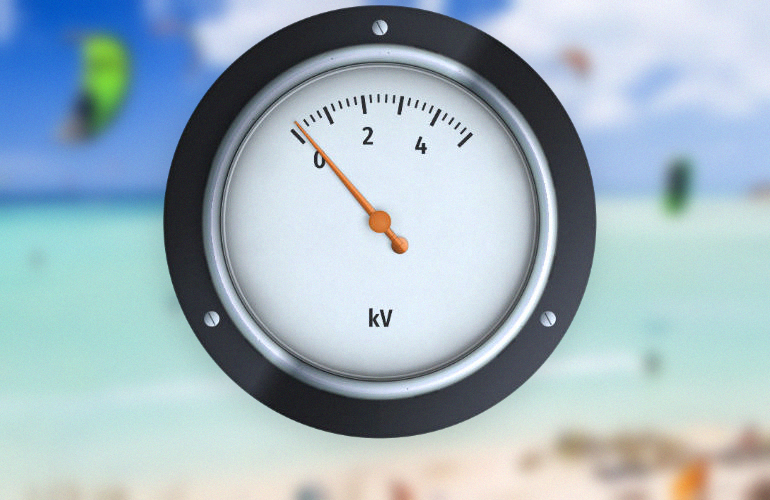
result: 0.2 kV
